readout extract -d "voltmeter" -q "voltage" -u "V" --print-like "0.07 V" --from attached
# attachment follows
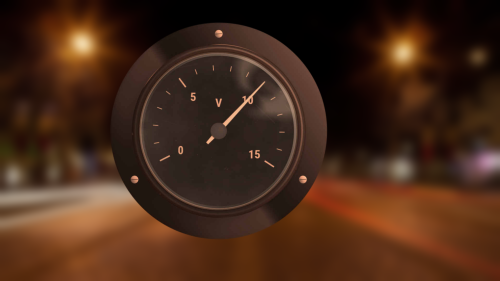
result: 10 V
